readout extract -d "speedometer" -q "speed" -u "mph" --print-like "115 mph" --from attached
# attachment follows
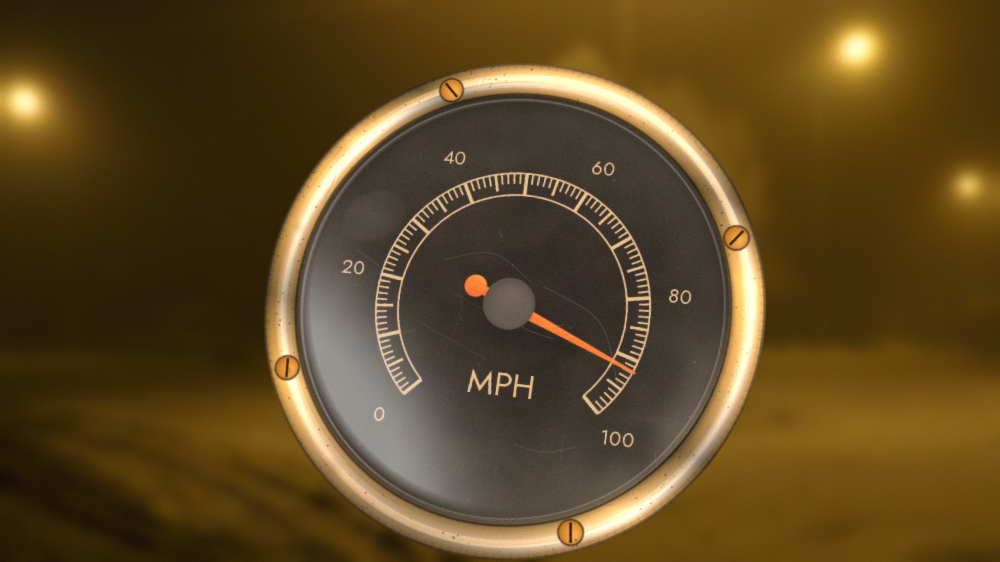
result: 92 mph
